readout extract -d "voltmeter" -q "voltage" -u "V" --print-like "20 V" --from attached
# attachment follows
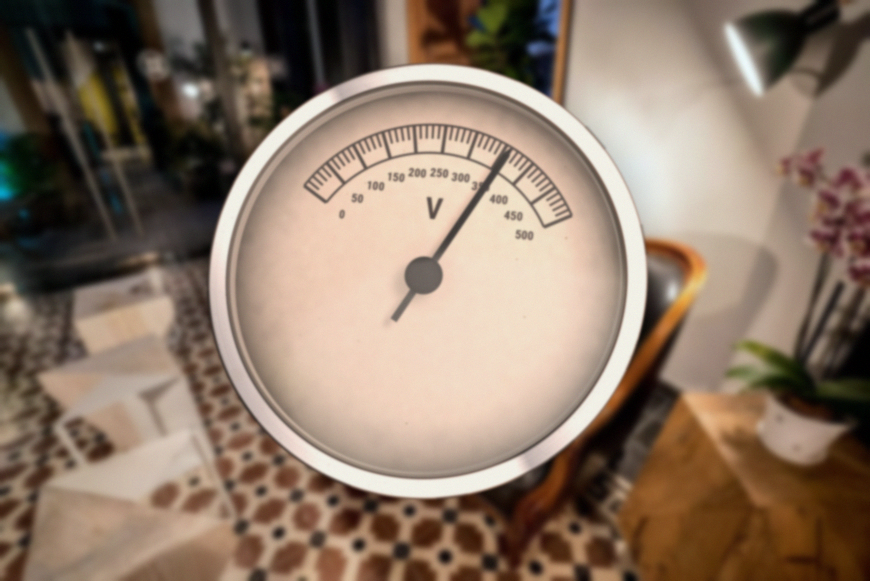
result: 360 V
